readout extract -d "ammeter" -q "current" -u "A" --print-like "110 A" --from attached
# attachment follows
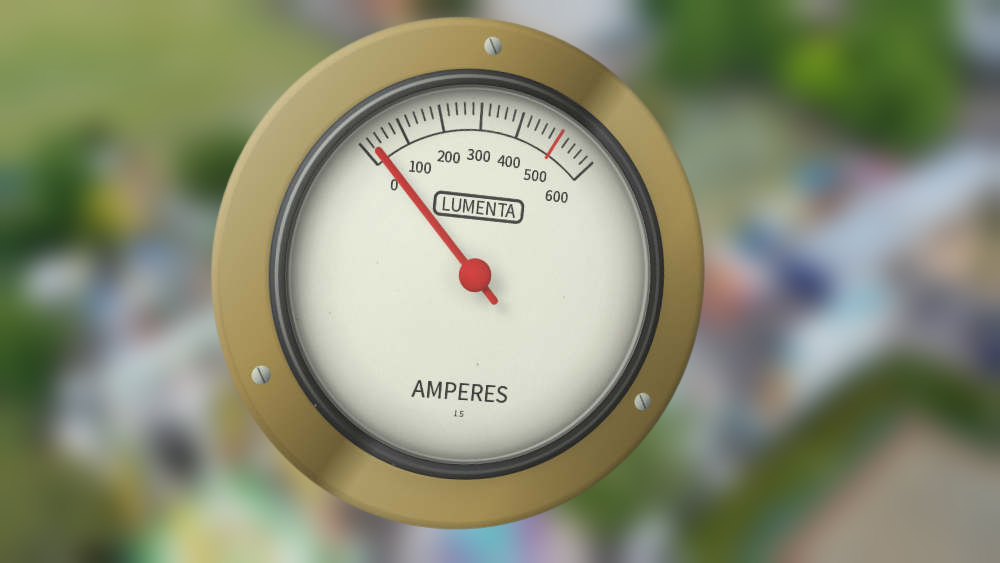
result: 20 A
